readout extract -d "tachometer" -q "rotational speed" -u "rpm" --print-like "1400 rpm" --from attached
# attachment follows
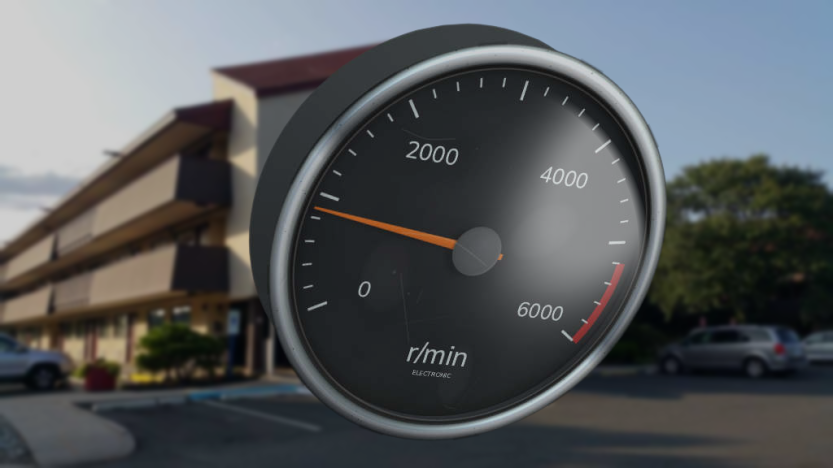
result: 900 rpm
